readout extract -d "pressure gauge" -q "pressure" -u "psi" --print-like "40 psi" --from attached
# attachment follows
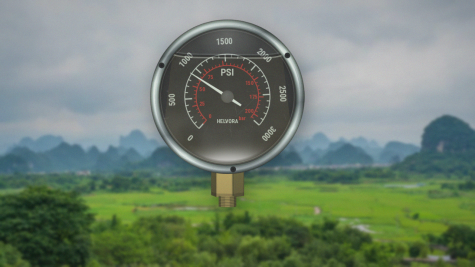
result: 900 psi
